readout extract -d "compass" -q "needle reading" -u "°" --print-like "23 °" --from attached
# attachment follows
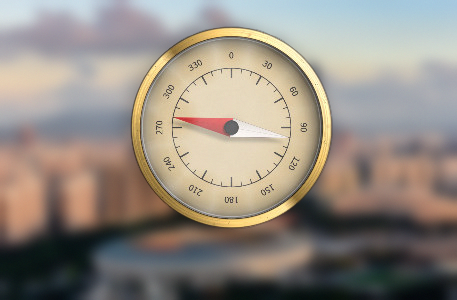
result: 280 °
